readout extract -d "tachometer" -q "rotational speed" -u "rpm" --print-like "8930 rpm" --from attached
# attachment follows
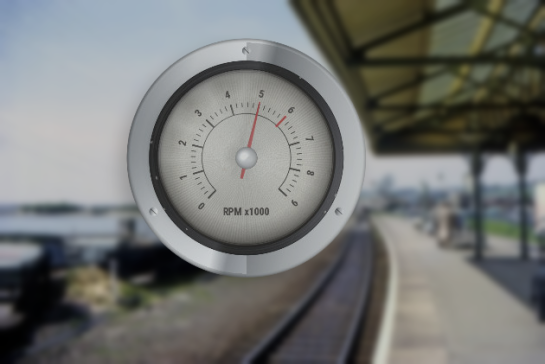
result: 5000 rpm
